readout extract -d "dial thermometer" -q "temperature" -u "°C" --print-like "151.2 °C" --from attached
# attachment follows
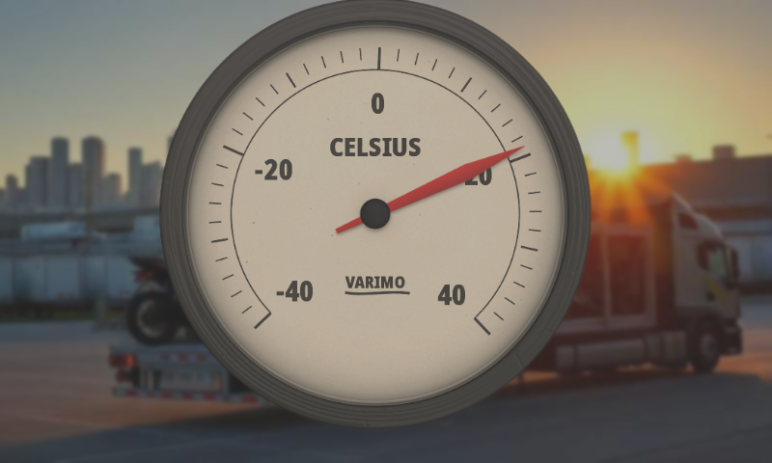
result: 19 °C
